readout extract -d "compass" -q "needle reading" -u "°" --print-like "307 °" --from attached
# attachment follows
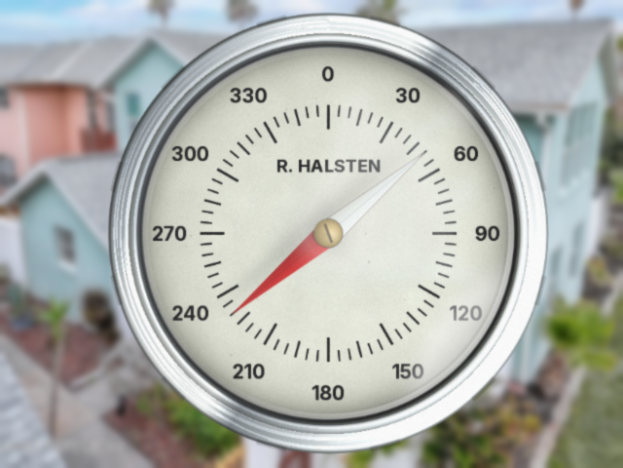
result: 230 °
